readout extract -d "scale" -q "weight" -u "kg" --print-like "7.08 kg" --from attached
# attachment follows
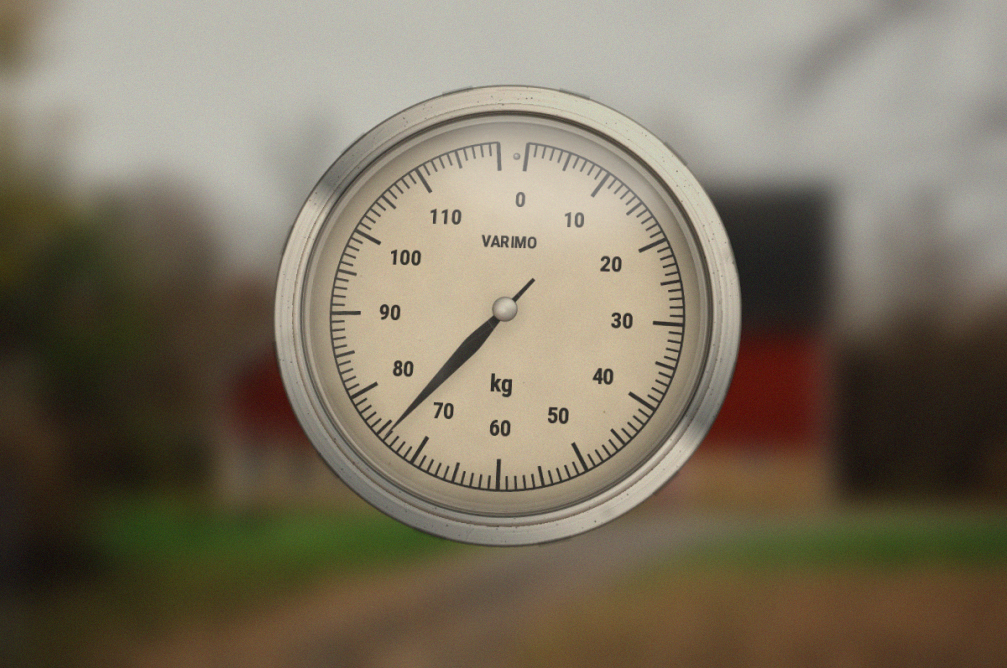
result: 74 kg
